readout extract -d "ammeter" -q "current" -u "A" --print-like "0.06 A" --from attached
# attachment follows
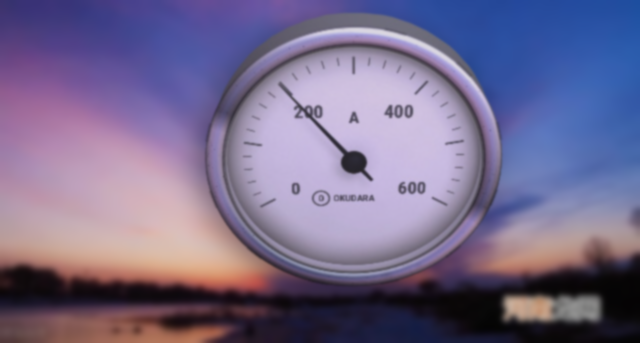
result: 200 A
